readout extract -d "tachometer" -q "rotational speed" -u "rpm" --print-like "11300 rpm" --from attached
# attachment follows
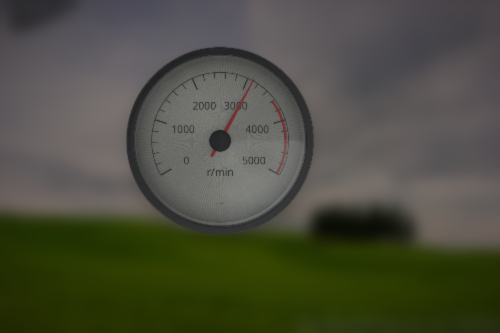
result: 3100 rpm
